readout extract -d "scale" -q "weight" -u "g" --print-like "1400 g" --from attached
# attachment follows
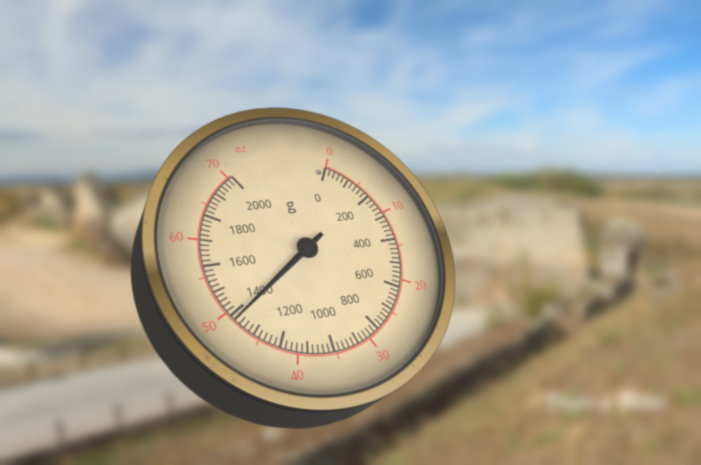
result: 1380 g
